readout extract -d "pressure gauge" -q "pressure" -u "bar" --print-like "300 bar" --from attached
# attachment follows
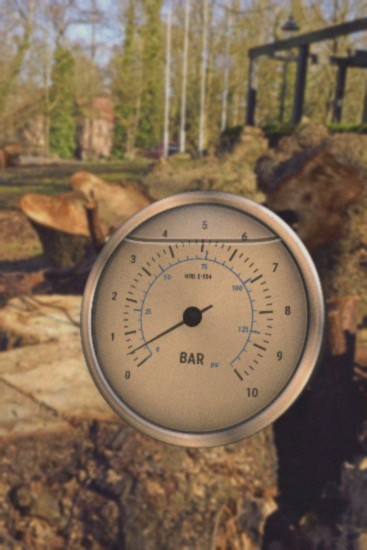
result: 0.4 bar
